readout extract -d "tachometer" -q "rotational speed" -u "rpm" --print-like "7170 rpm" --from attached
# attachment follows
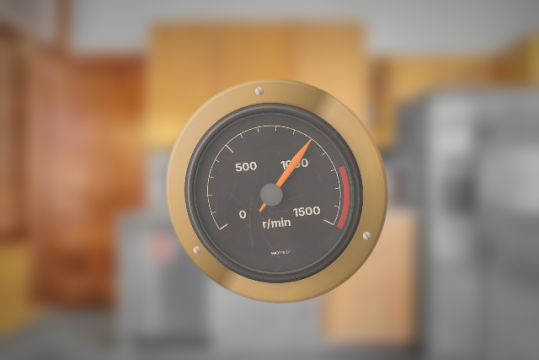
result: 1000 rpm
